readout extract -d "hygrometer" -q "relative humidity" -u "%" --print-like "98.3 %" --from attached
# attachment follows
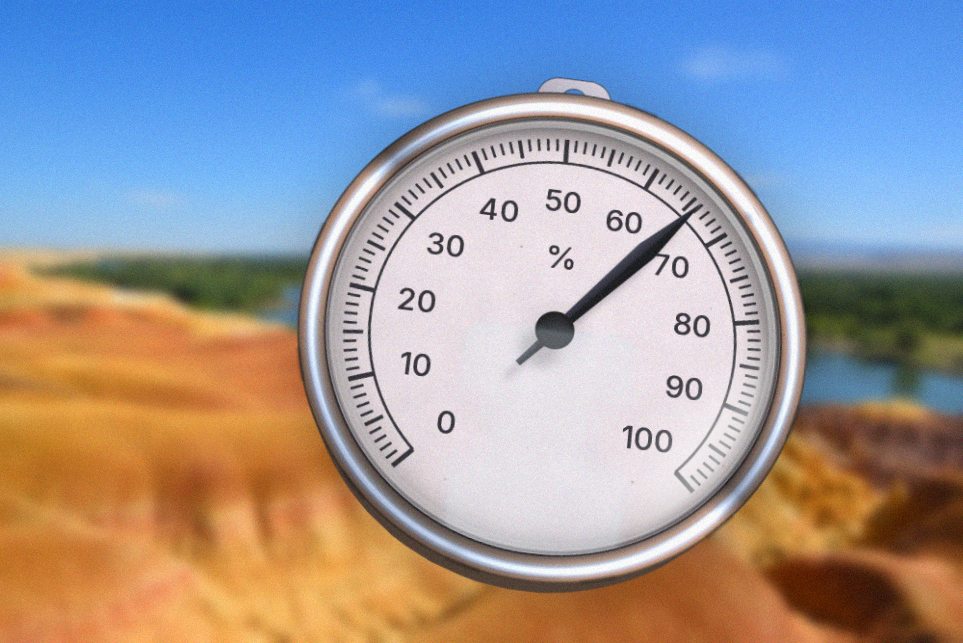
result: 66 %
